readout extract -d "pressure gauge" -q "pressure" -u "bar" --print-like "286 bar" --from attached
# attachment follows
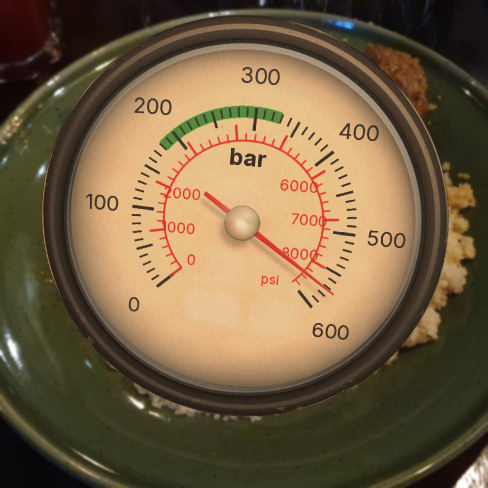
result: 570 bar
